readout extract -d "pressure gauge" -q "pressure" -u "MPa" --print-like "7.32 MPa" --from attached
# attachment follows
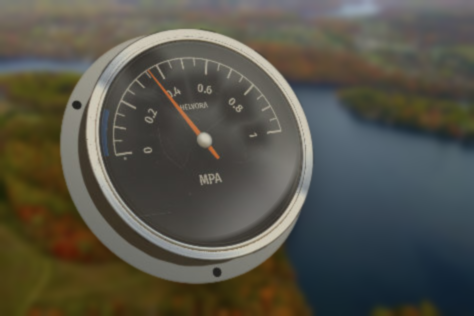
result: 0.35 MPa
